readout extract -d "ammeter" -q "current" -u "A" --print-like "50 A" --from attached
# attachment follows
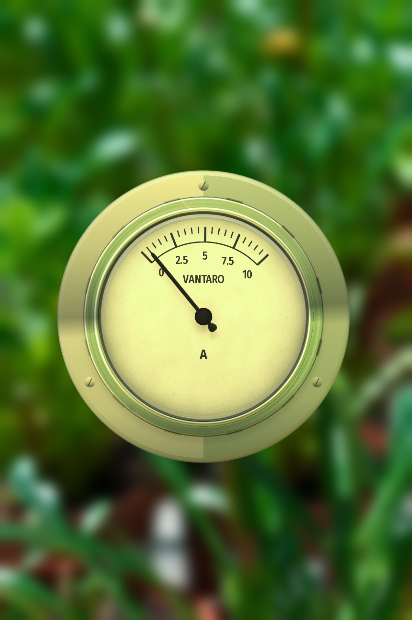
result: 0.5 A
